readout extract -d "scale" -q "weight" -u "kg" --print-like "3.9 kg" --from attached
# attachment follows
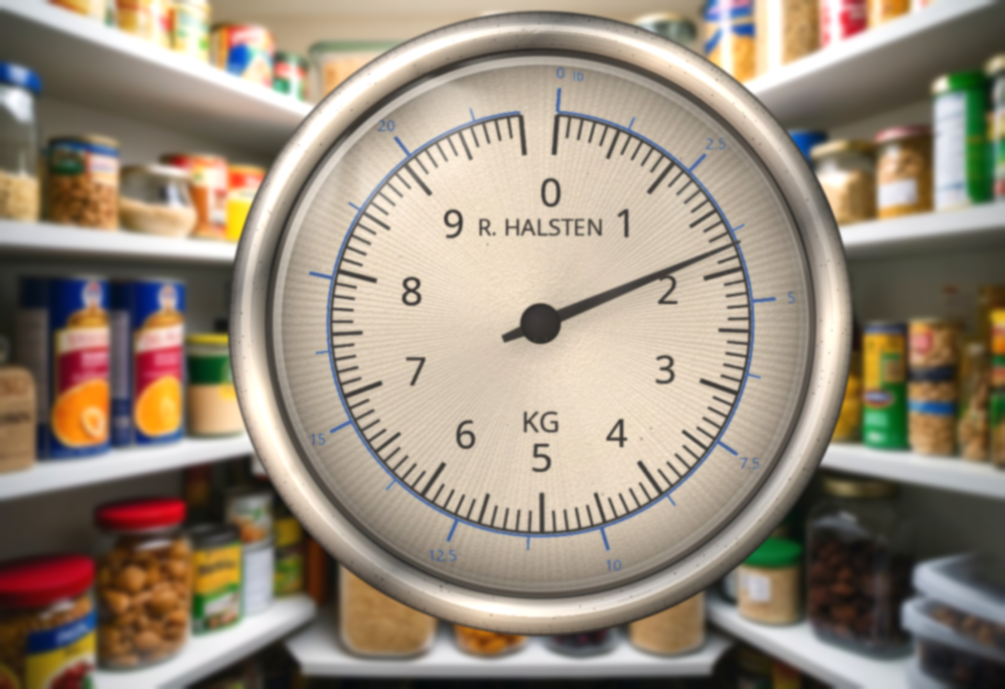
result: 1.8 kg
